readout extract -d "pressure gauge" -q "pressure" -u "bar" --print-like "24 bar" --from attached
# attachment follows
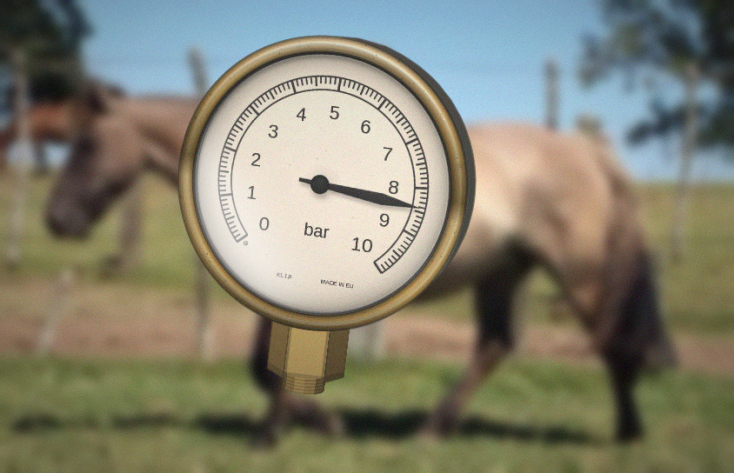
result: 8.4 bar
